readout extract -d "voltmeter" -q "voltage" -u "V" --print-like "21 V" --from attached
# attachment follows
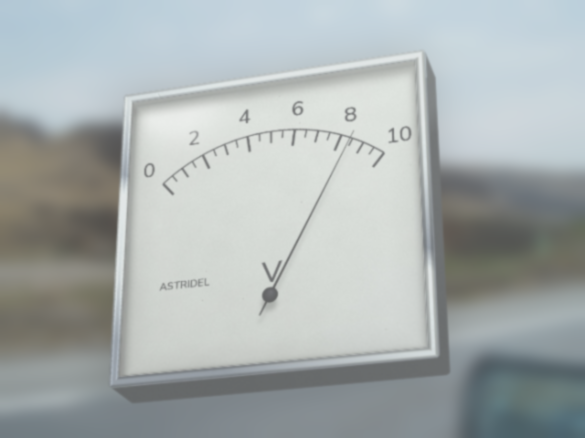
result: 8.5 V
